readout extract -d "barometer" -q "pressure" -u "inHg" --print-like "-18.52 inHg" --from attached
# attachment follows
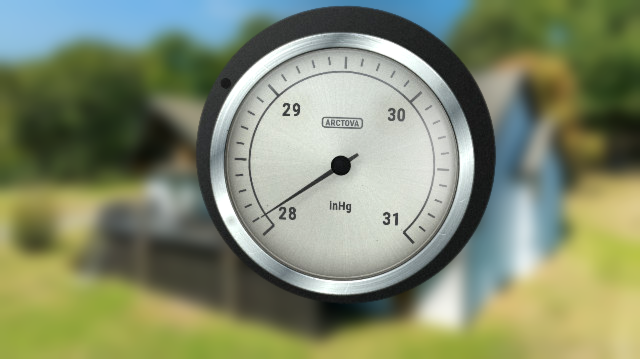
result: 28.1 inHg
